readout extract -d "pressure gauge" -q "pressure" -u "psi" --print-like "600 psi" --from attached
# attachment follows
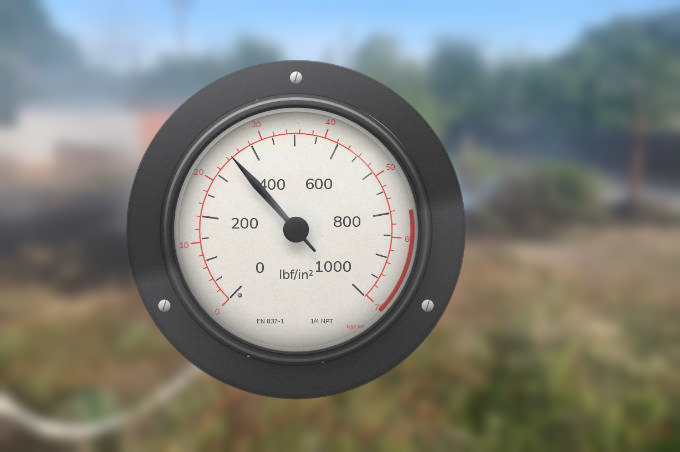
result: 350 psi
